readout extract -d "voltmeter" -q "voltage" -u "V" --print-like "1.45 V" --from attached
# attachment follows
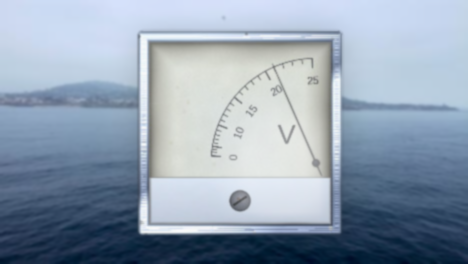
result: 21 V
